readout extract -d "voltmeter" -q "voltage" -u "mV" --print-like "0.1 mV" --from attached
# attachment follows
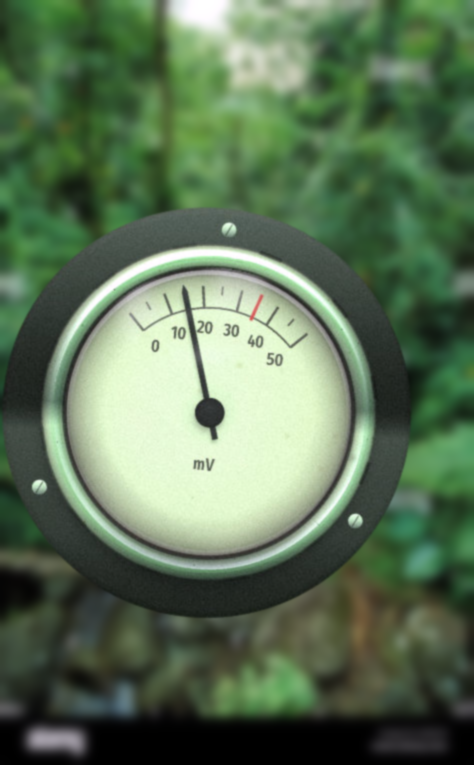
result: 15 mV
